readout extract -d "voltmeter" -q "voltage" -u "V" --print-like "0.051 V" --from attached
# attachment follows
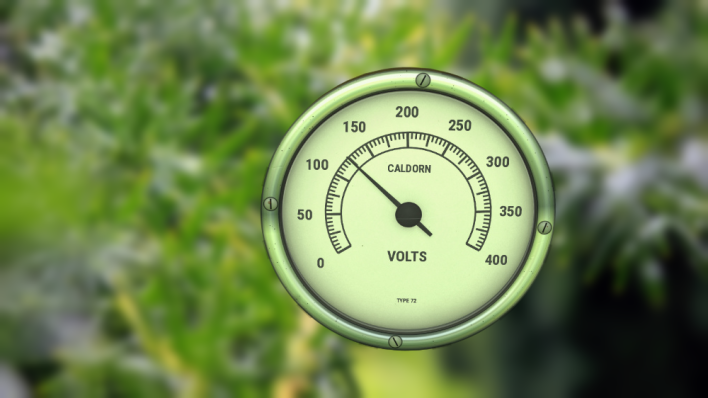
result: 125 V
